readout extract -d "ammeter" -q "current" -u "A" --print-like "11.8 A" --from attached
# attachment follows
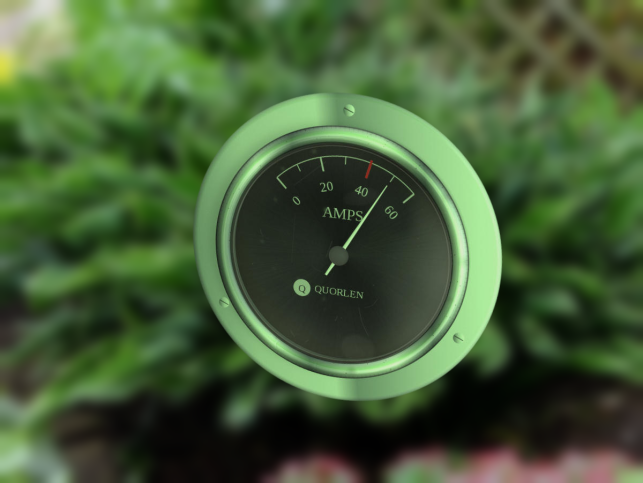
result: 50 A
